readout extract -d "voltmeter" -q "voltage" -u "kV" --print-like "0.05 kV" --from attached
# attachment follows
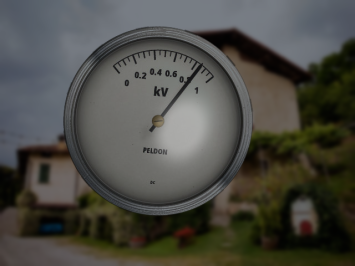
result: 0.85 kV
